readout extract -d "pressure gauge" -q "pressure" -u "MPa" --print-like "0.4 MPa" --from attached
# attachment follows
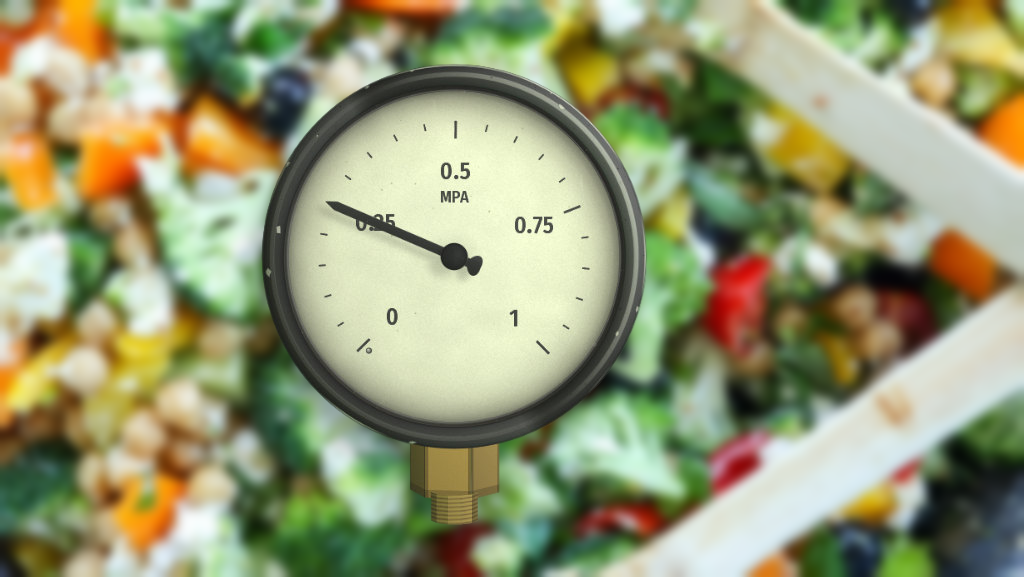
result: 0.25 MPa
